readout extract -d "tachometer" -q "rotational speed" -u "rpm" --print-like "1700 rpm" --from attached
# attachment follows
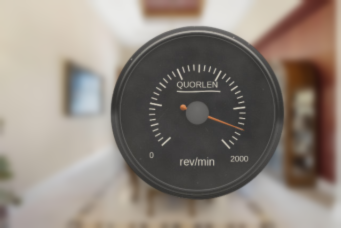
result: 1800 rpm
